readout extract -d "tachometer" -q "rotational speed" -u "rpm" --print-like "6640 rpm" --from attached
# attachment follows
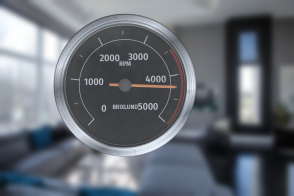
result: 4250 rpm
